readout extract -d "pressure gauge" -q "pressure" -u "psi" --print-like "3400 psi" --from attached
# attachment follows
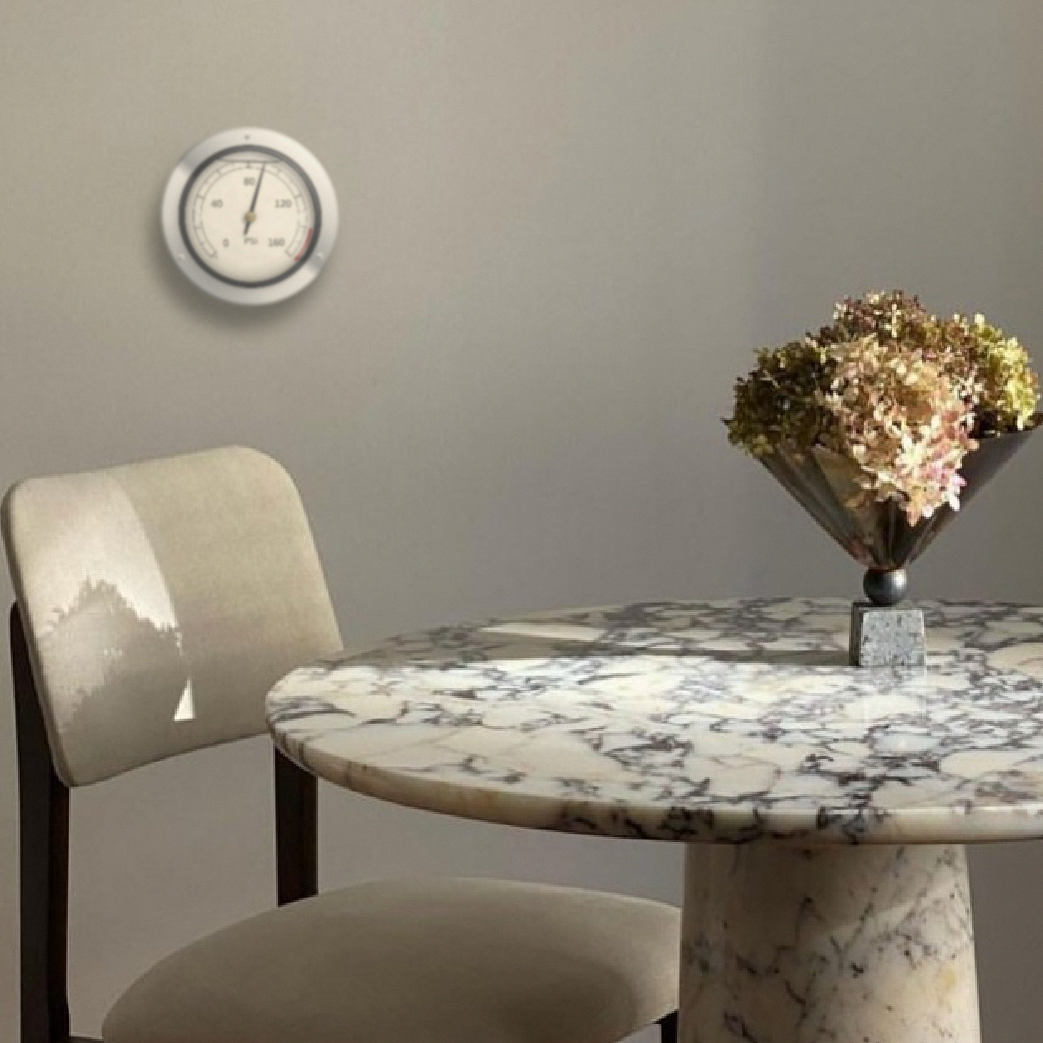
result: 90 psi
